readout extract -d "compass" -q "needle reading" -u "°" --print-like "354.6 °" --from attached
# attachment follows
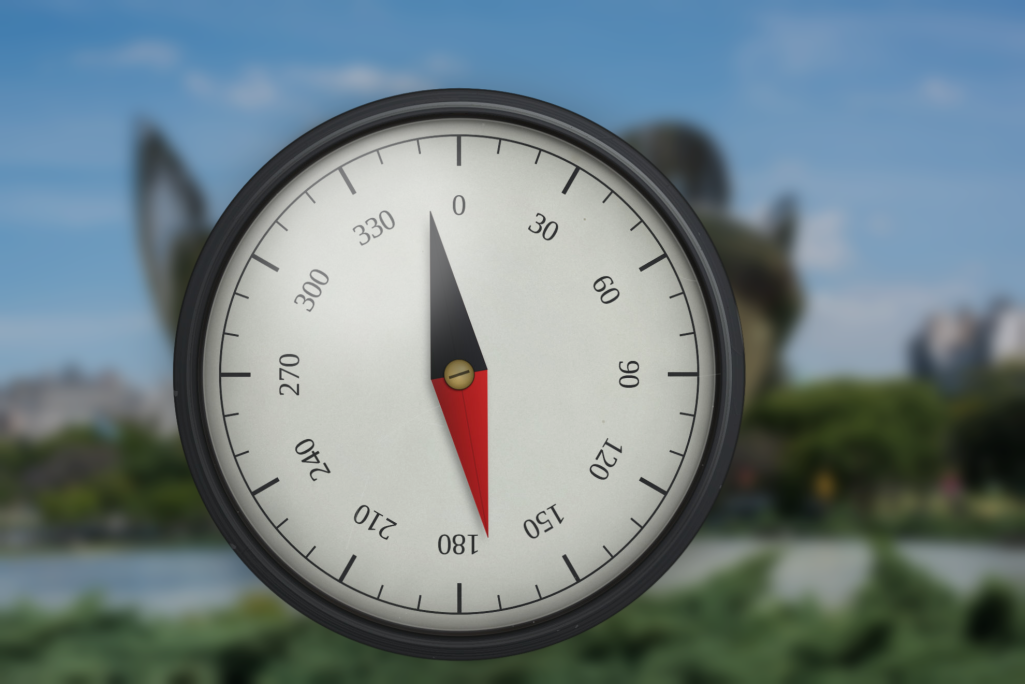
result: 170 °
